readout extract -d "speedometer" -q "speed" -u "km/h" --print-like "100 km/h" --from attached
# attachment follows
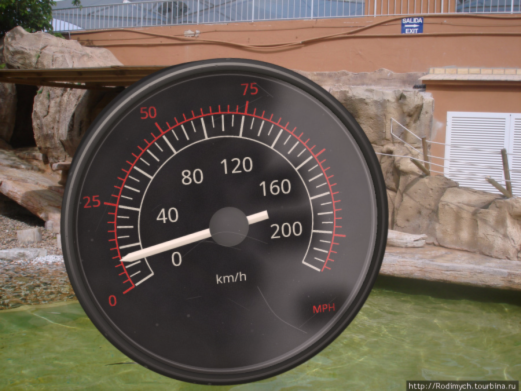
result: 15 km/h
